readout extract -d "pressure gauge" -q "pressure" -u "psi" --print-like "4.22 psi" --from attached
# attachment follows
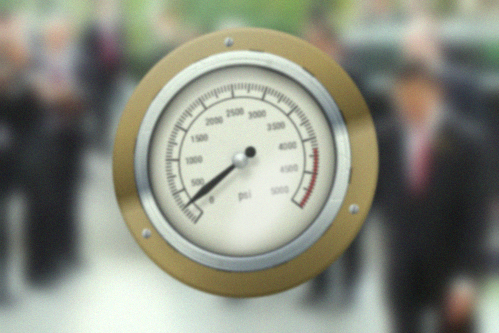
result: 250 psi
